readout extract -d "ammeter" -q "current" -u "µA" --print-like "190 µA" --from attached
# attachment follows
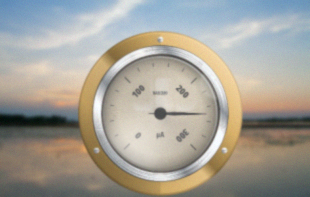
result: 250 µA
